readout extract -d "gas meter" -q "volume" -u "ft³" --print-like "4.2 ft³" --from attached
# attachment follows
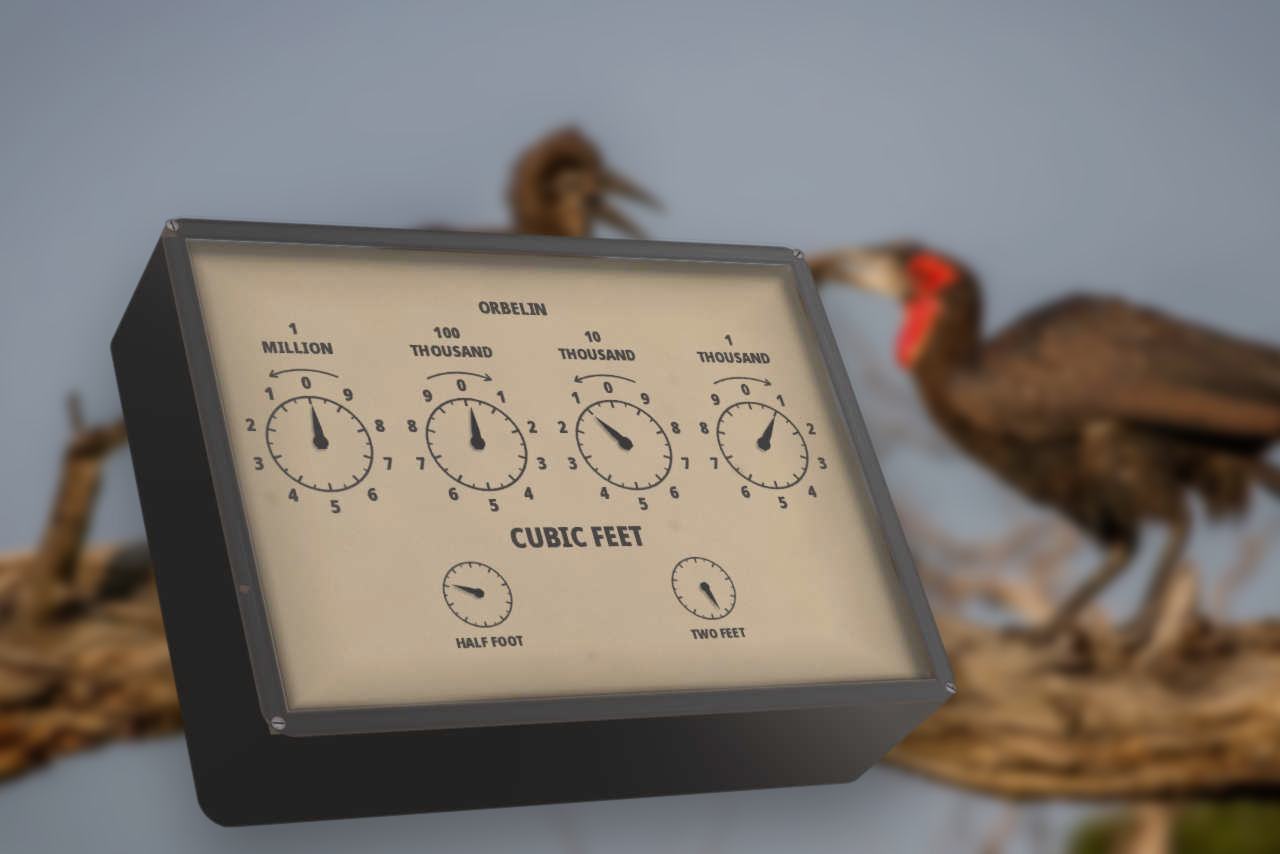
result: 1100 ft³
